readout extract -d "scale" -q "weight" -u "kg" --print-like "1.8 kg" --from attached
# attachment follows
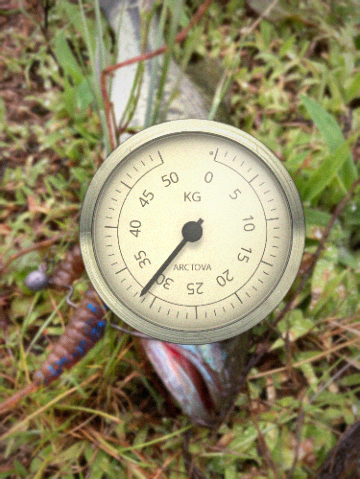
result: 31.5 kg
